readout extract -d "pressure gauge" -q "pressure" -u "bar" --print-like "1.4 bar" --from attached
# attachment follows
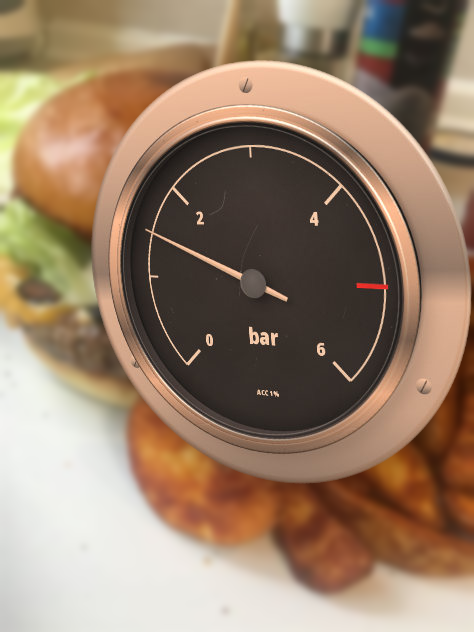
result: 1.5 bar
